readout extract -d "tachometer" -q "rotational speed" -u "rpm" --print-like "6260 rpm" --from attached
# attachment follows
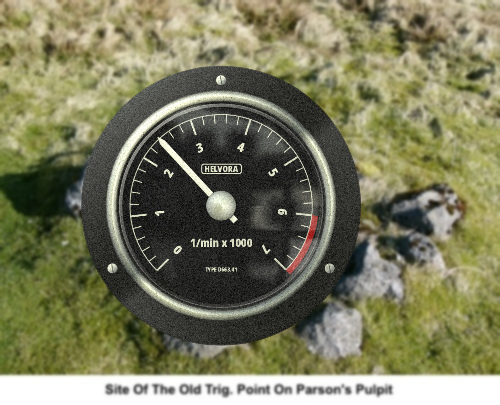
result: 2400 rpm
